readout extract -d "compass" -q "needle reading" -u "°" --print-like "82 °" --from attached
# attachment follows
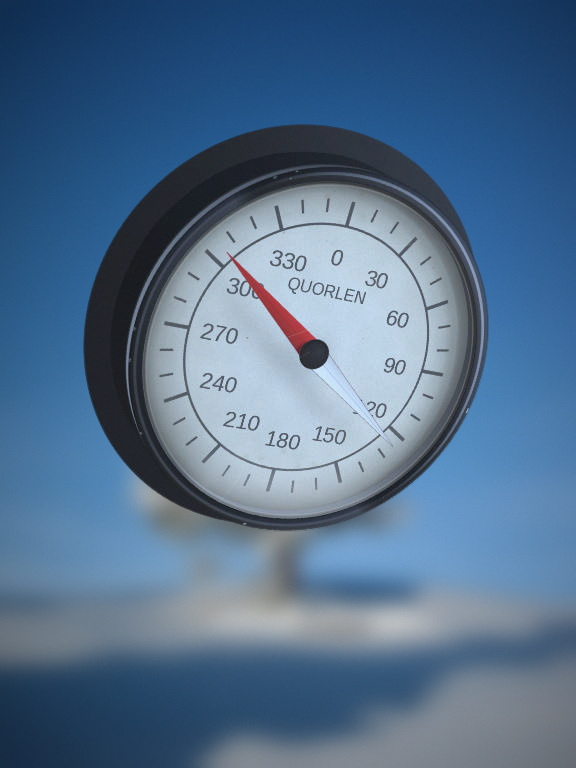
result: 305 °
